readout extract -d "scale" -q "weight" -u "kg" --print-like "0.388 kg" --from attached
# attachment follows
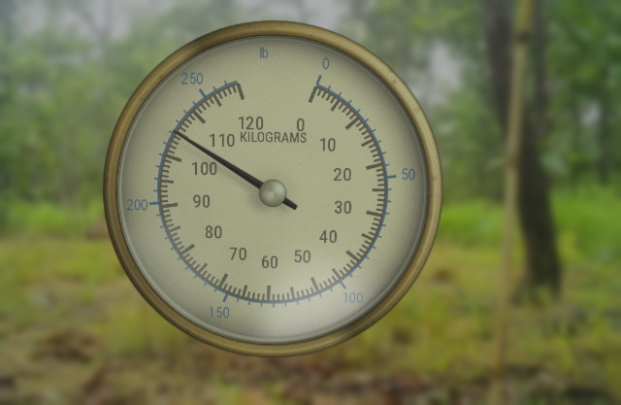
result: 105 kg
